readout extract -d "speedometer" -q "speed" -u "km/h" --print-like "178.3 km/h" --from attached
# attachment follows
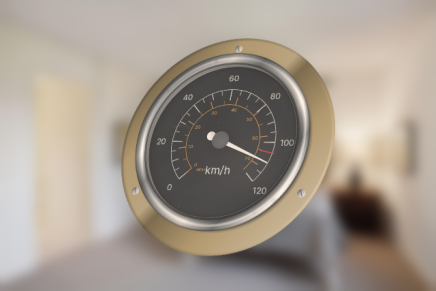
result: 110 km/h
